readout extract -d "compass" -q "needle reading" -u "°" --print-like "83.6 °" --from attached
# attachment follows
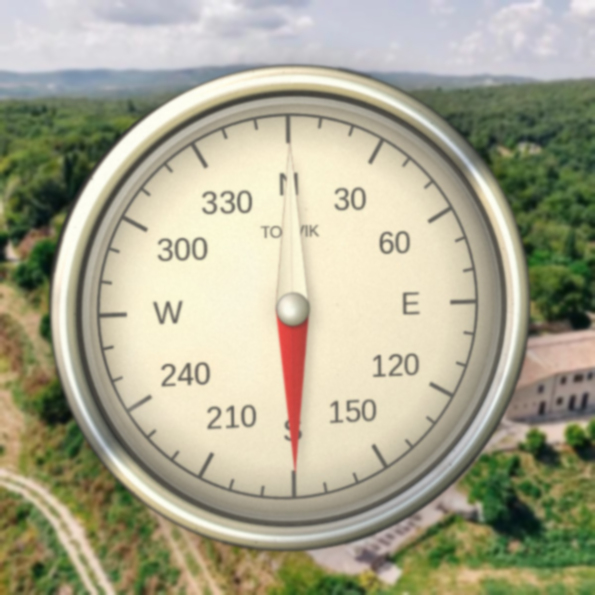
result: 180 °
